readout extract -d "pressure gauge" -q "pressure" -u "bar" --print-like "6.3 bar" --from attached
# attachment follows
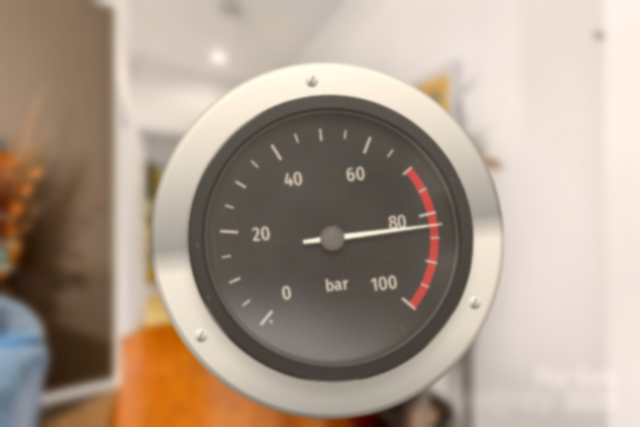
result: 82.5 bar
